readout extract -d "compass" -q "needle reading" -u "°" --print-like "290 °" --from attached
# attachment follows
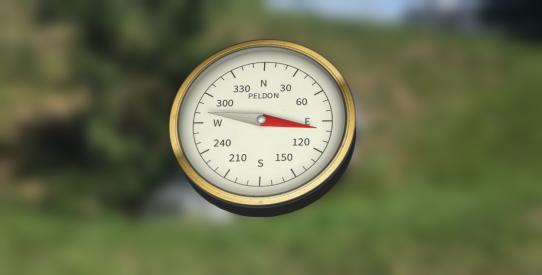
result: 100 °
